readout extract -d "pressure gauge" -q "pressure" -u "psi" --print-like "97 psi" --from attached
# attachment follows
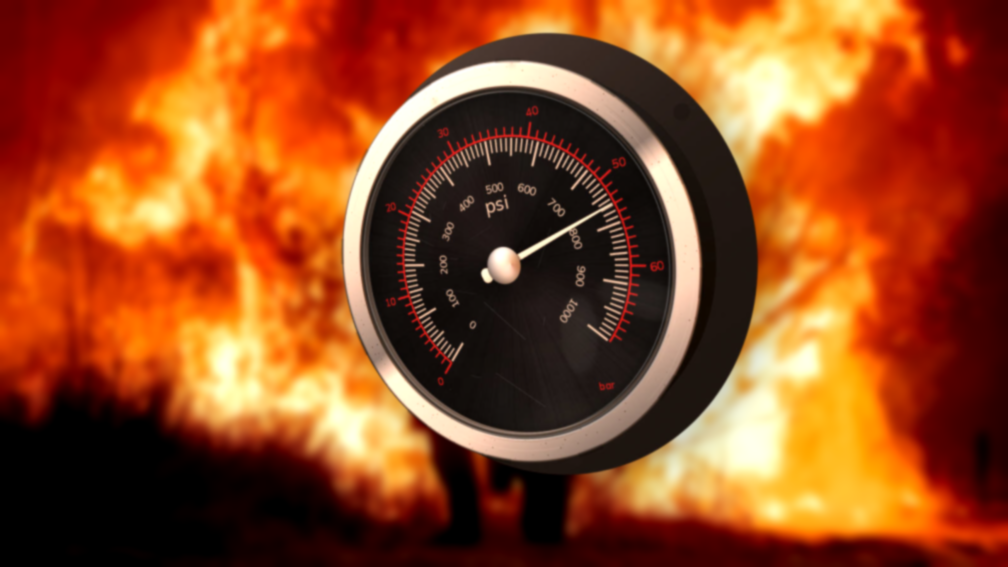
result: 770 psi
